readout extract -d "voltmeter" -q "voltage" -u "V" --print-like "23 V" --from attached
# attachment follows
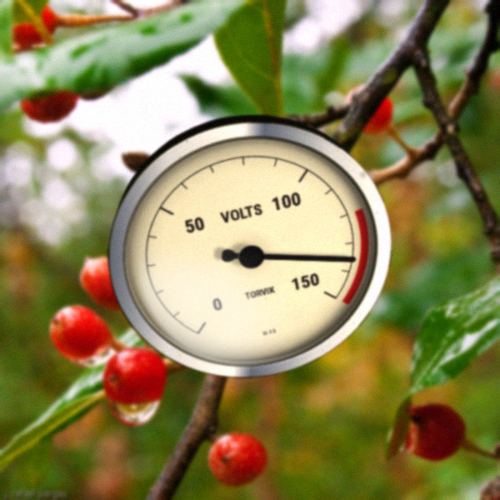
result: 135 V
